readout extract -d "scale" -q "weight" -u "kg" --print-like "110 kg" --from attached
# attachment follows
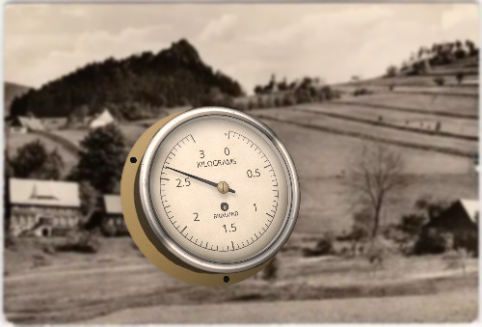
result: 2.6 kg
